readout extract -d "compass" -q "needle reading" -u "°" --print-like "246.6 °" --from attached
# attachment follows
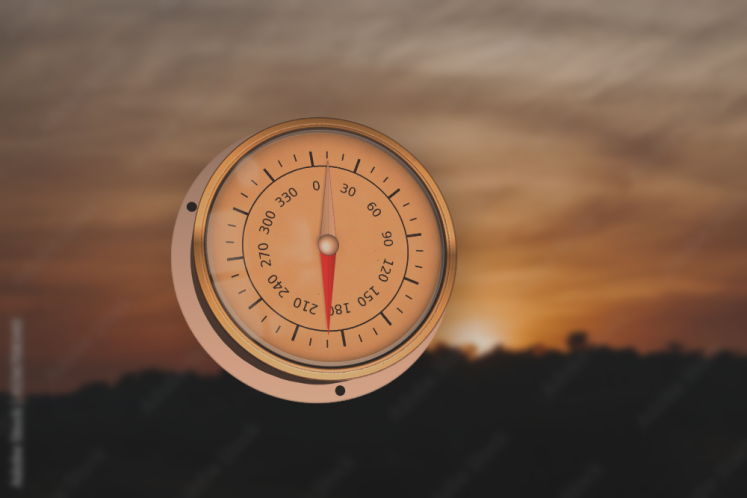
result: 190 °
